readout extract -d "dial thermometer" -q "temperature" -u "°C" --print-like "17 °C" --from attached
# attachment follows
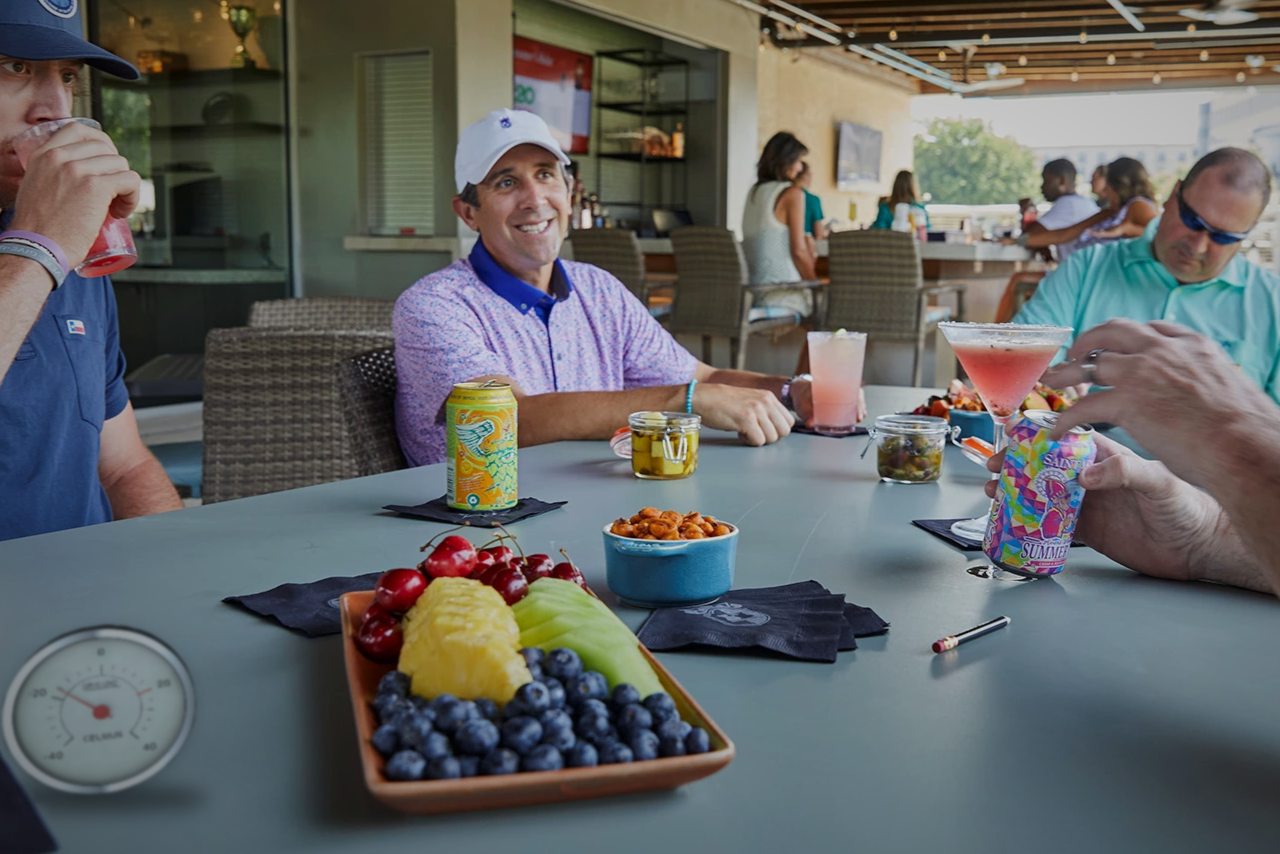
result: -16 °C
